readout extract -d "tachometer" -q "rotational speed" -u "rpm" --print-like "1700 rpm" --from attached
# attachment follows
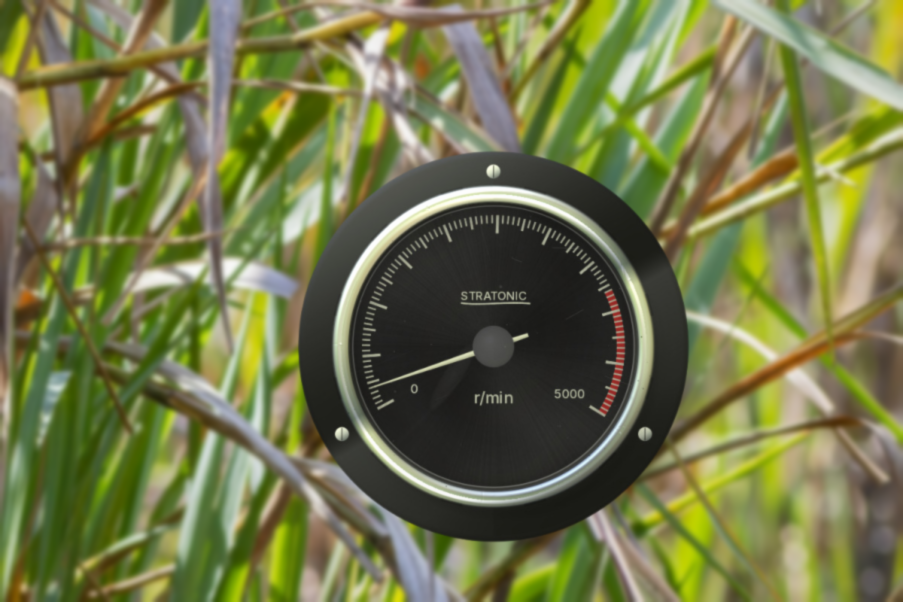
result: 200 rpm
